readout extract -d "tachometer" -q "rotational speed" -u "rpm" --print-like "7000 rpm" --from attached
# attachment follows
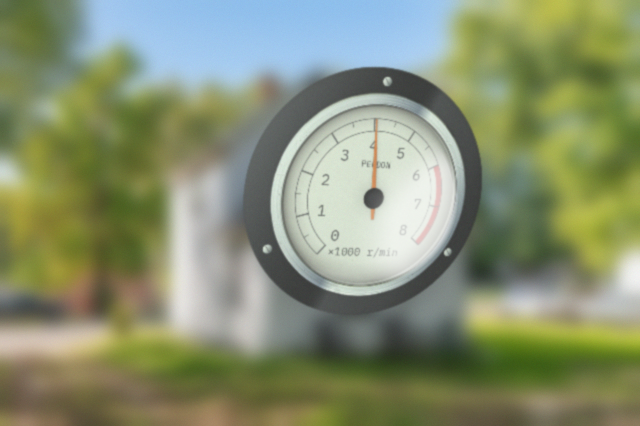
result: 4000 rpm
